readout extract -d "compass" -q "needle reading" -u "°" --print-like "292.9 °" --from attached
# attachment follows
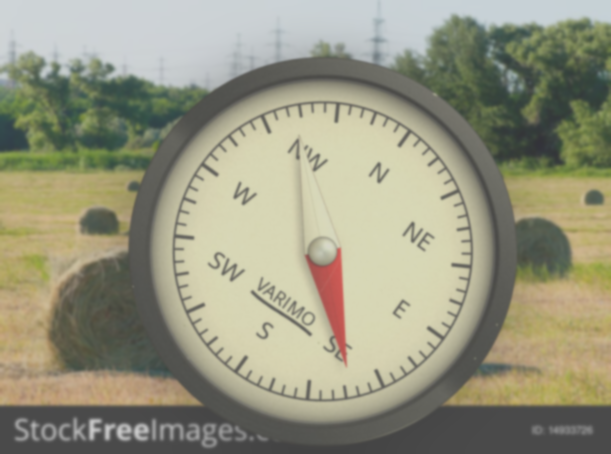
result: 132.5 °
